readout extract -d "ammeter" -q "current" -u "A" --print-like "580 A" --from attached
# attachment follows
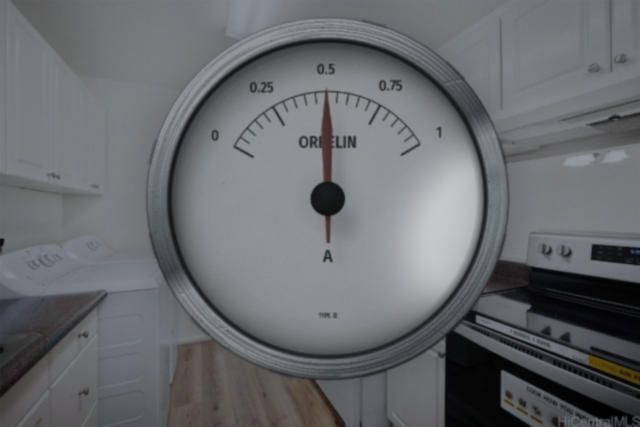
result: 0.5 A
